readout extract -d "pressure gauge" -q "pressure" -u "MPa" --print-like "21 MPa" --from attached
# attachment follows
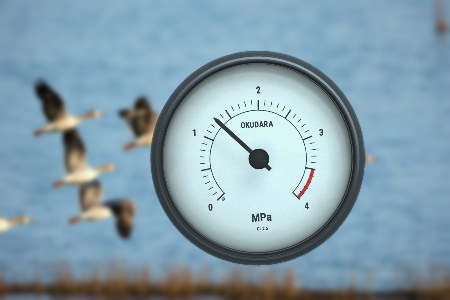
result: 1.3 MPa
